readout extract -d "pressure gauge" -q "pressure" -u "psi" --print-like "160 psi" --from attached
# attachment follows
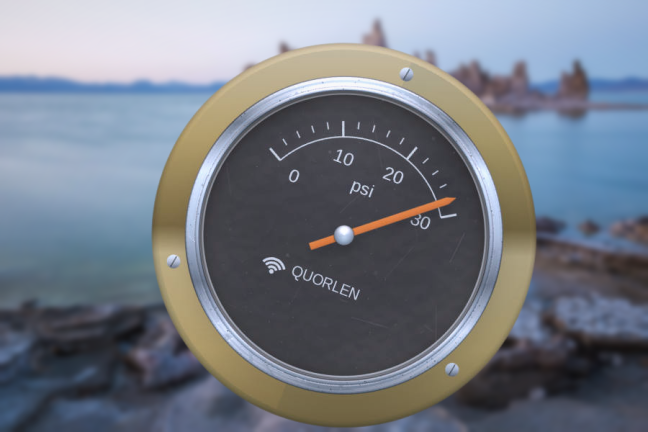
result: 28 psi
